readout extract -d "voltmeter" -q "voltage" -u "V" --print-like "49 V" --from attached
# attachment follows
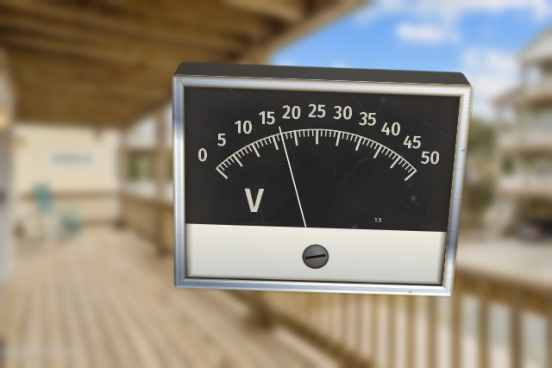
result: 17 V
